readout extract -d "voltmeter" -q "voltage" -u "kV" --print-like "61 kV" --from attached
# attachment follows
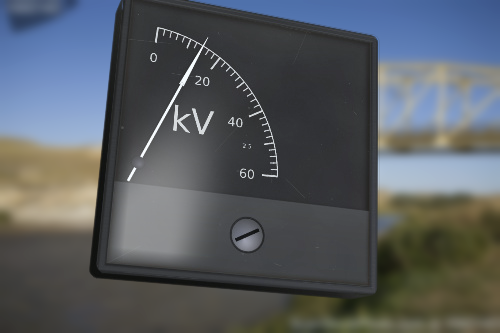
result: 14 kV
